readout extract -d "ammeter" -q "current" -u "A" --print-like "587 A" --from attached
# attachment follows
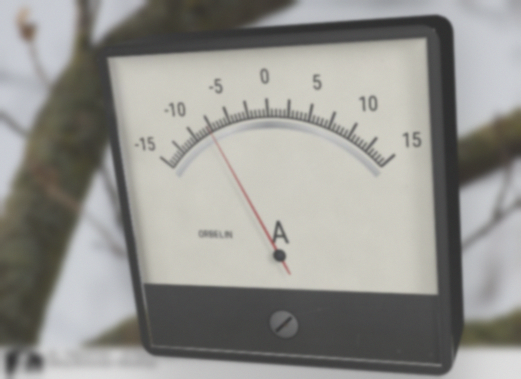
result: -7.5 A
